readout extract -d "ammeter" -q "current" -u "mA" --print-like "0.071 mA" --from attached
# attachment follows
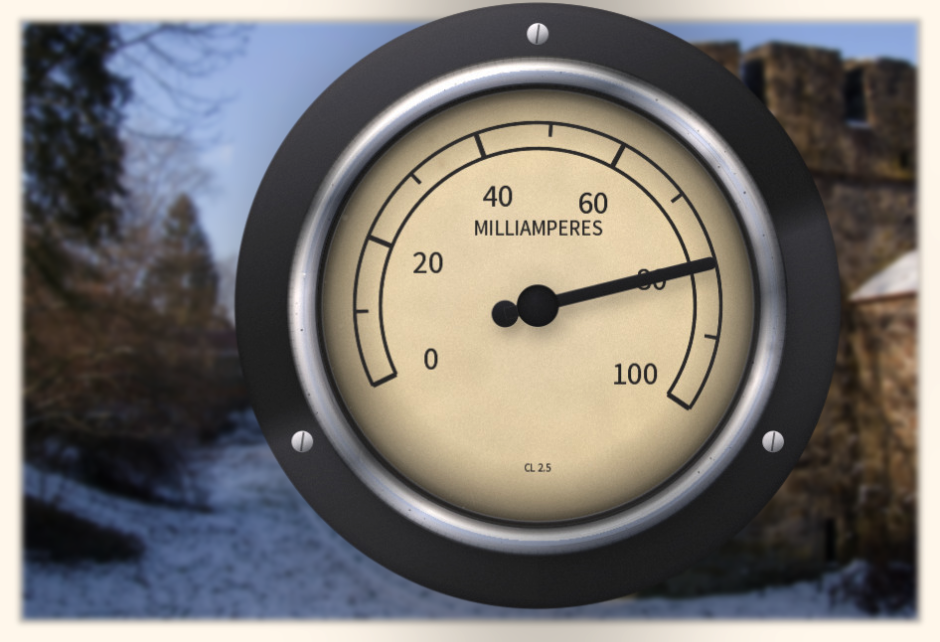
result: 80 mA
